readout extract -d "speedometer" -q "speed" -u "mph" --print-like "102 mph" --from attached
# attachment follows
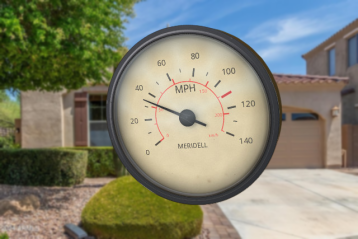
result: 35 mph
